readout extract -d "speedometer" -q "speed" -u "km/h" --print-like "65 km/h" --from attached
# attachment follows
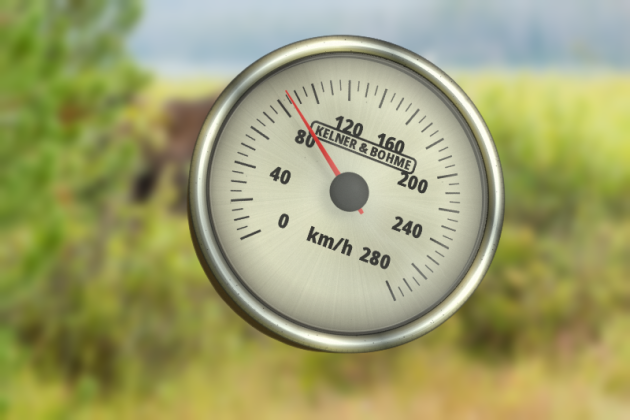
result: 85 km/h
